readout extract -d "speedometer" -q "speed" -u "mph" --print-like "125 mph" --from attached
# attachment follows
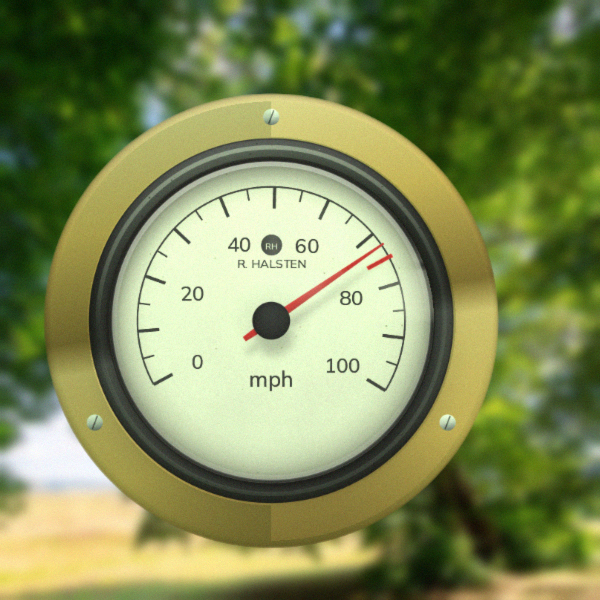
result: 72.5 mph
